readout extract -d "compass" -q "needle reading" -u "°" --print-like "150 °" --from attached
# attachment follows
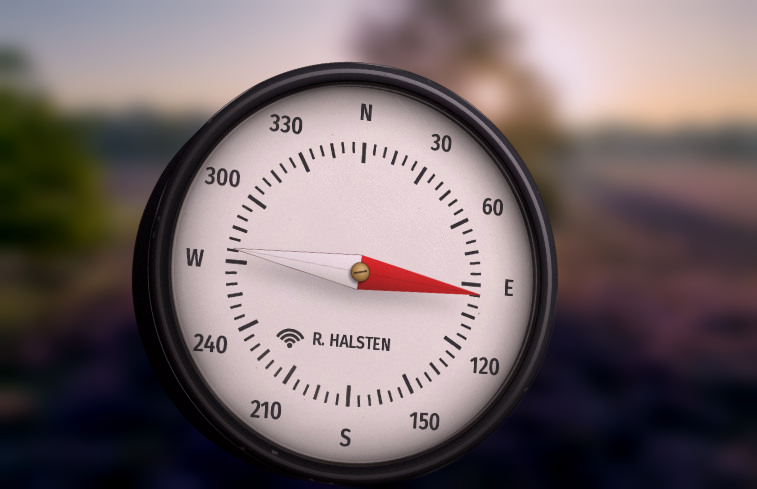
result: 95 °
